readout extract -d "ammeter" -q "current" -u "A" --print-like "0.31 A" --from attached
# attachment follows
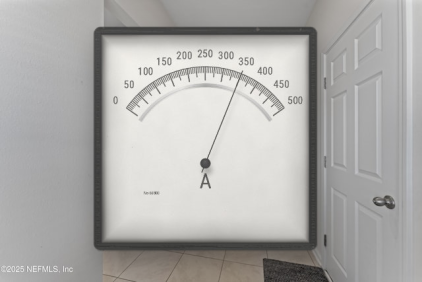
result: 350 A
